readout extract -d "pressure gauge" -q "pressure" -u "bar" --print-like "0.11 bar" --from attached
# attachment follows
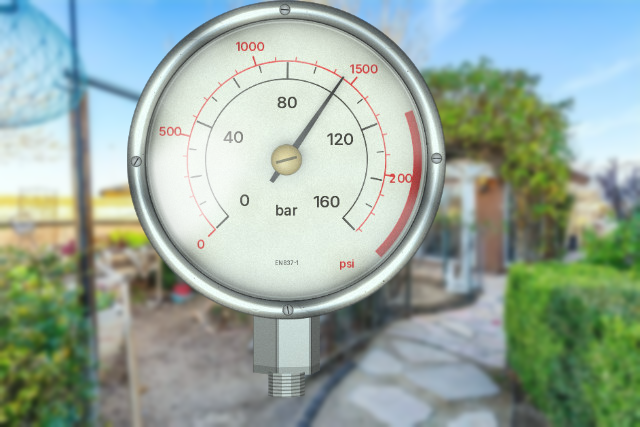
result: 100 bar
